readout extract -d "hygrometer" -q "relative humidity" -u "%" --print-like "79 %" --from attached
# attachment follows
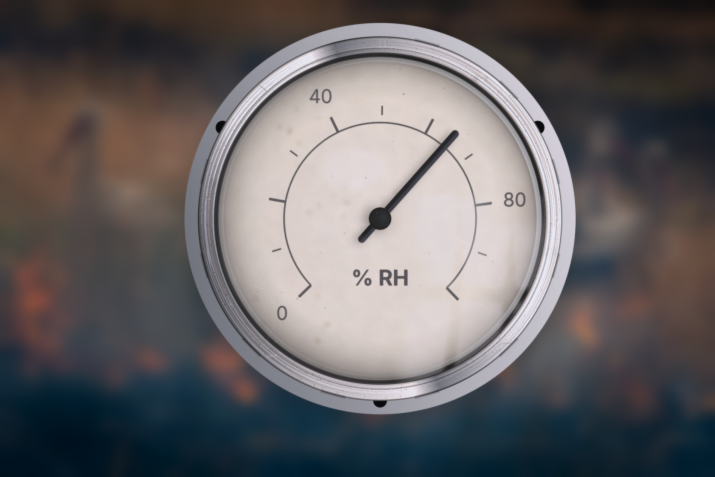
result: 65 %
